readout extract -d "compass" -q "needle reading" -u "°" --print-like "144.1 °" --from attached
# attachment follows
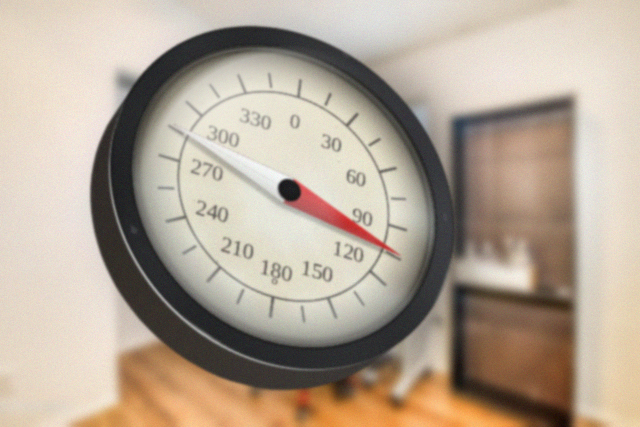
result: 105 °
